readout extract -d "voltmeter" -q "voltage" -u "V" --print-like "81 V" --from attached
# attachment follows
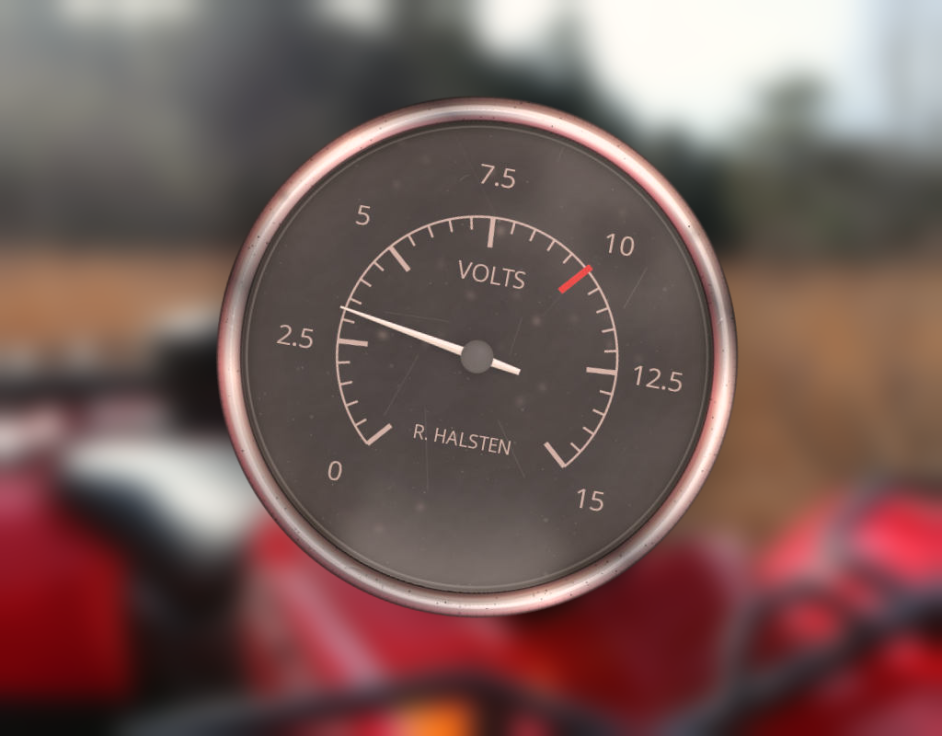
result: 3.25 V
